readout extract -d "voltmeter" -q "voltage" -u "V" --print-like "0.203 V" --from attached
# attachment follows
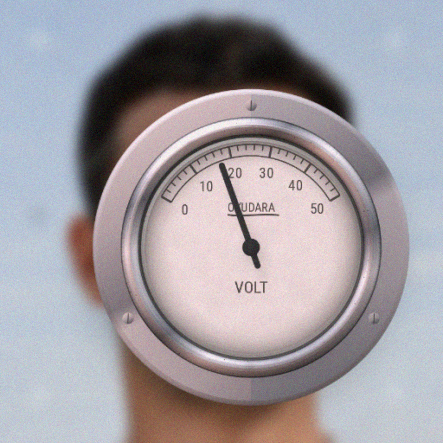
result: 17 V
